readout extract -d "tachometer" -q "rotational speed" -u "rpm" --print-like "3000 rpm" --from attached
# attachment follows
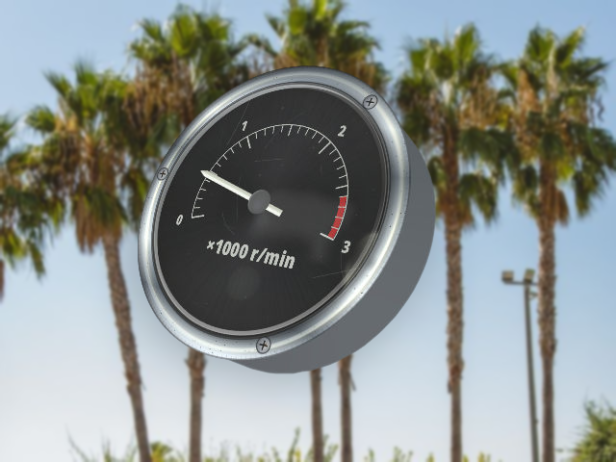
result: 450 rpm
